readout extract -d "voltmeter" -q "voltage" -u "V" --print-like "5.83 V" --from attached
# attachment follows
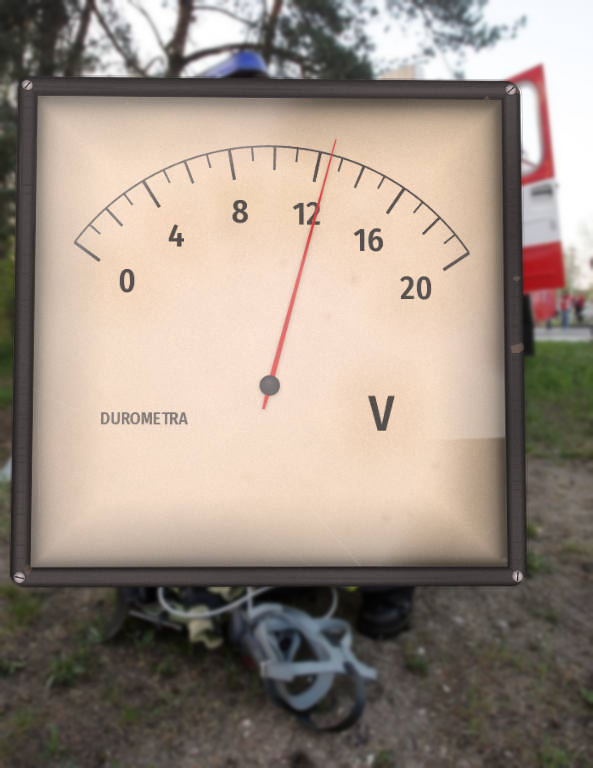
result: 12.5 V
